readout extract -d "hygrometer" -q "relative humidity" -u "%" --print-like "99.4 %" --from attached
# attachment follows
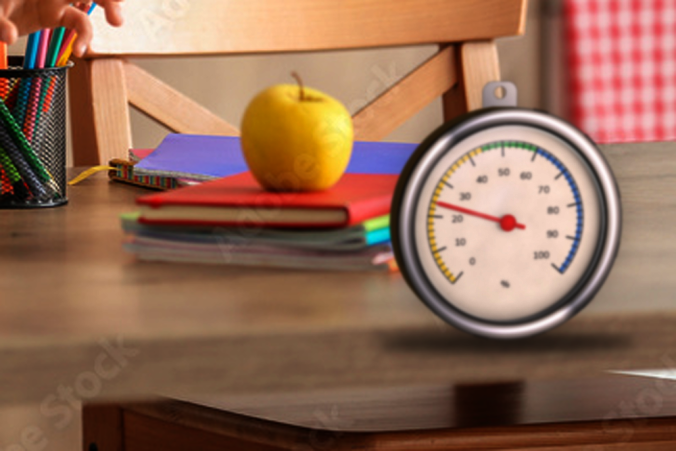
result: 24 %
